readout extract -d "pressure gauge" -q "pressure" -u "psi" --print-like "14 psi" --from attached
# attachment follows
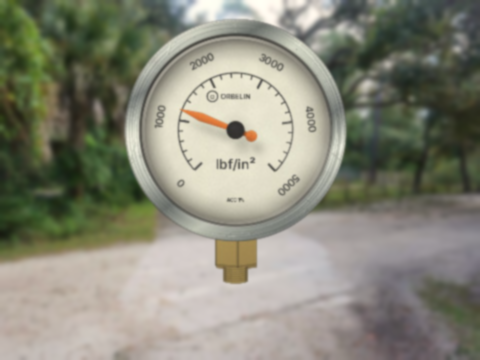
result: 1200 psi
